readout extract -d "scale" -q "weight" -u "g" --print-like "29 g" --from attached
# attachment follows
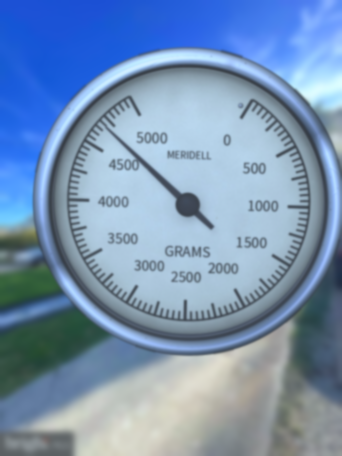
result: 4700 g
